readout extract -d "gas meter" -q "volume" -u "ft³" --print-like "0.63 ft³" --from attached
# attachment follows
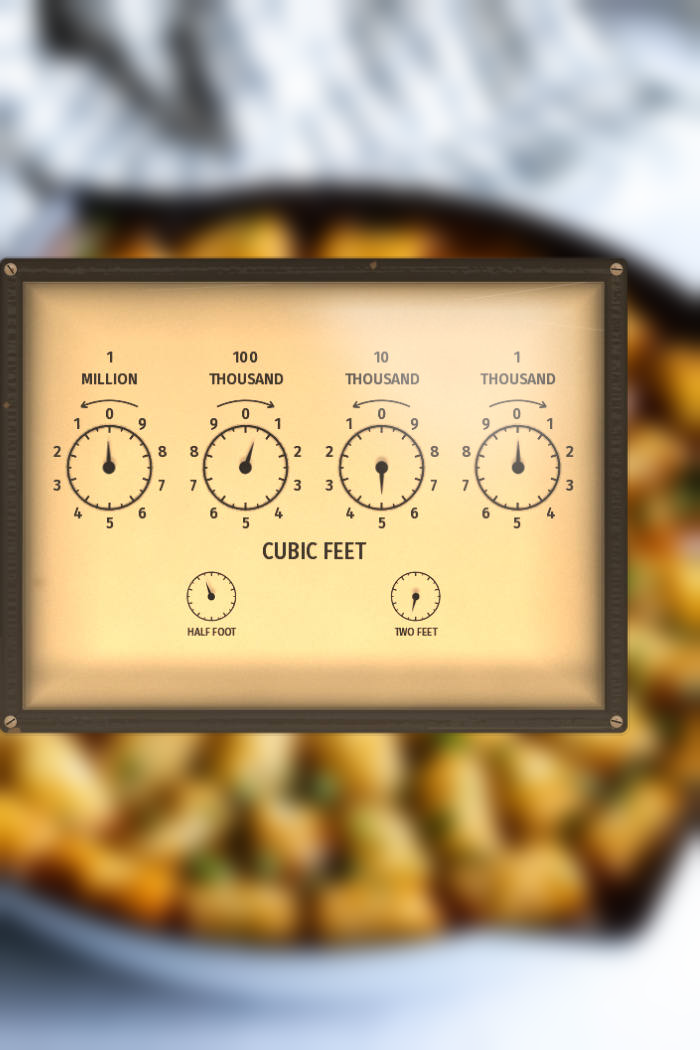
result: 5000 ft³
